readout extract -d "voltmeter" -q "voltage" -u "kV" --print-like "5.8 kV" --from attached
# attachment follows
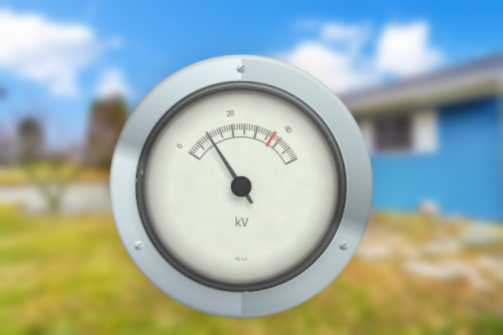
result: 10 kV
